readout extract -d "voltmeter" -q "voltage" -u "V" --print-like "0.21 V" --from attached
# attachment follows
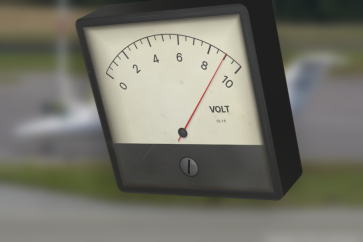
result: 9 V
